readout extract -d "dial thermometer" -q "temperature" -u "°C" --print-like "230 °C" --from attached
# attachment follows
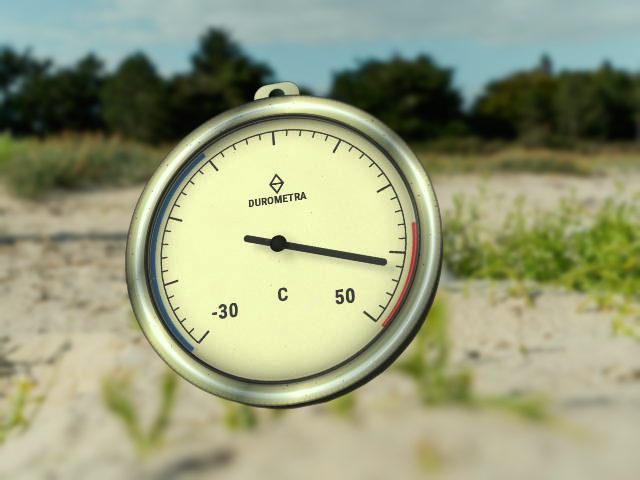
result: 42 °C
